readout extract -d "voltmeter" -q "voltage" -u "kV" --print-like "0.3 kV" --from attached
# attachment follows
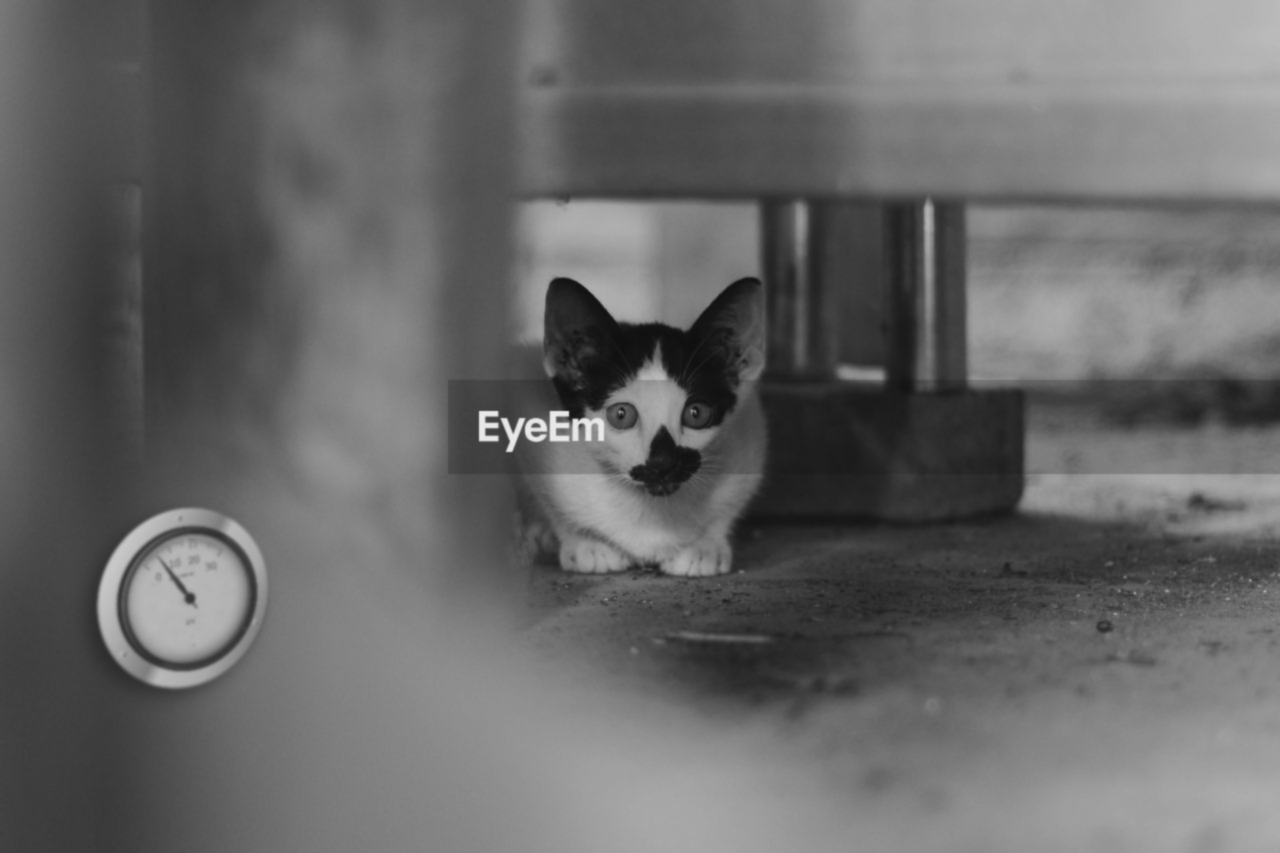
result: 5 kV
